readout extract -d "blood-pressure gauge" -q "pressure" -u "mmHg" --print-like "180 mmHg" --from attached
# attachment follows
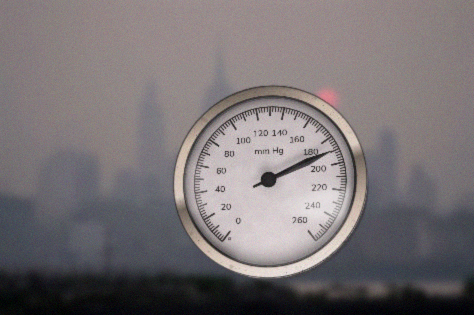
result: 190 mmHg
